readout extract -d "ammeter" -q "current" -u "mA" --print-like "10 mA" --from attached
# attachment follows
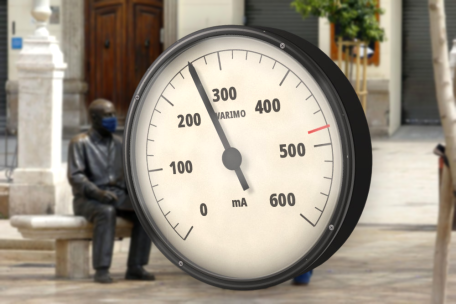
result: 260 mA
